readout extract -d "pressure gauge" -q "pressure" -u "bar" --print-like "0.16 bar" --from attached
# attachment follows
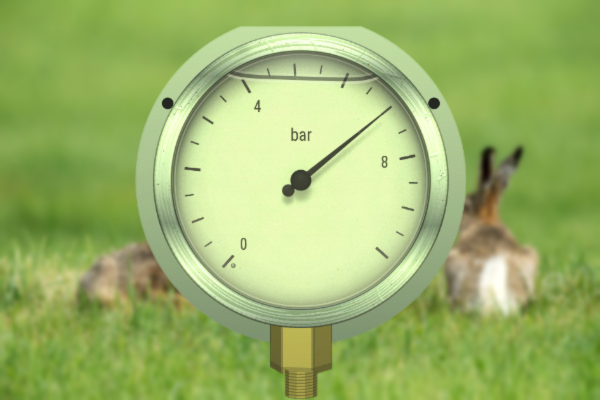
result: 7 bar
